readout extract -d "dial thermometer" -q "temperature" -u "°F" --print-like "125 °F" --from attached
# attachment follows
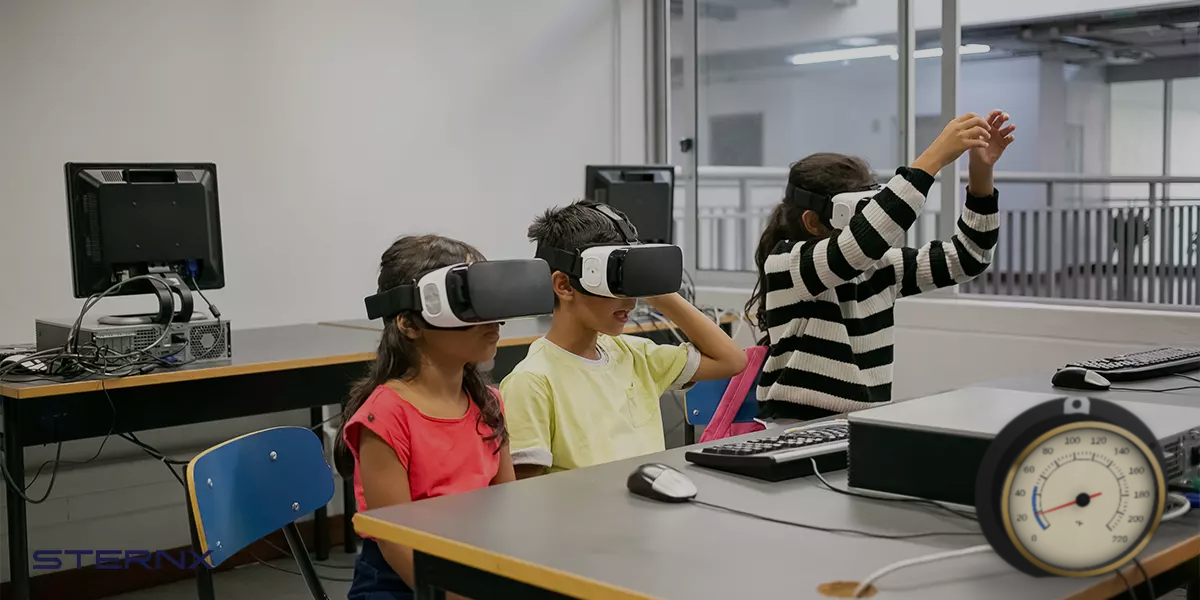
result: 20 °F
